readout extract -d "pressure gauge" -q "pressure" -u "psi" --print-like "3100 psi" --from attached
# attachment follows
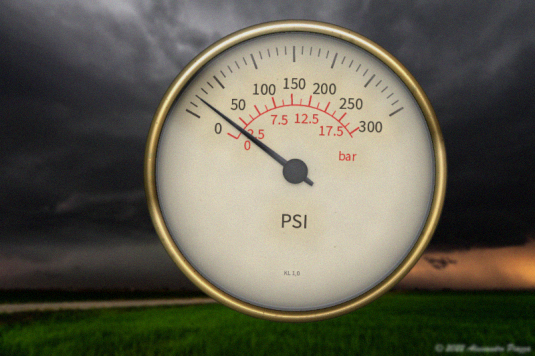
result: 20 psi
